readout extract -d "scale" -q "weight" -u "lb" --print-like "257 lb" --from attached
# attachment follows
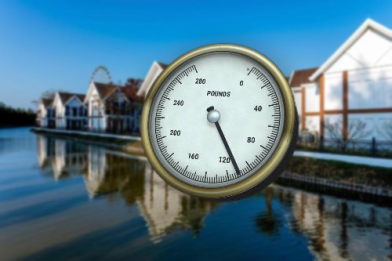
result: 110 lb
